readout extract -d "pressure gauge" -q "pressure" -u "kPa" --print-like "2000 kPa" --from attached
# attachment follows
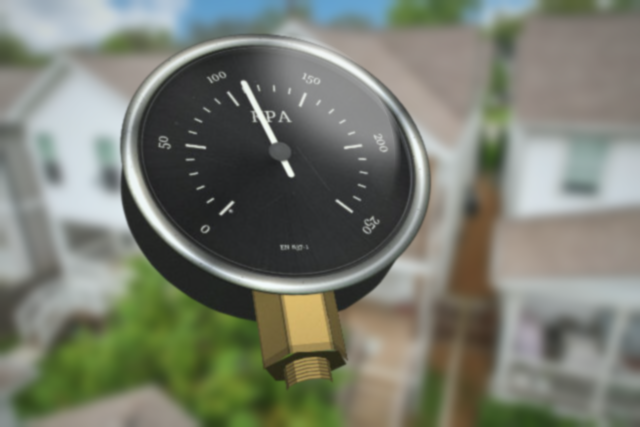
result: 110 kPa
